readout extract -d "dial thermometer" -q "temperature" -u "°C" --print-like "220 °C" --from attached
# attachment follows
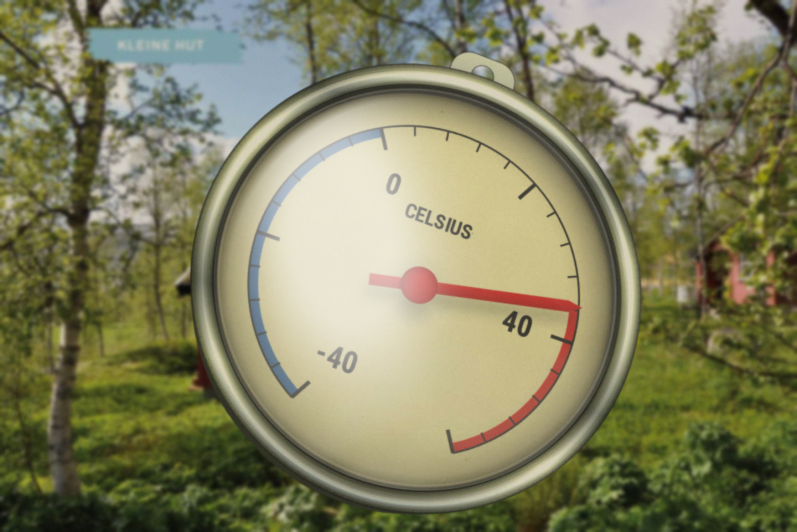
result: 36 °C
